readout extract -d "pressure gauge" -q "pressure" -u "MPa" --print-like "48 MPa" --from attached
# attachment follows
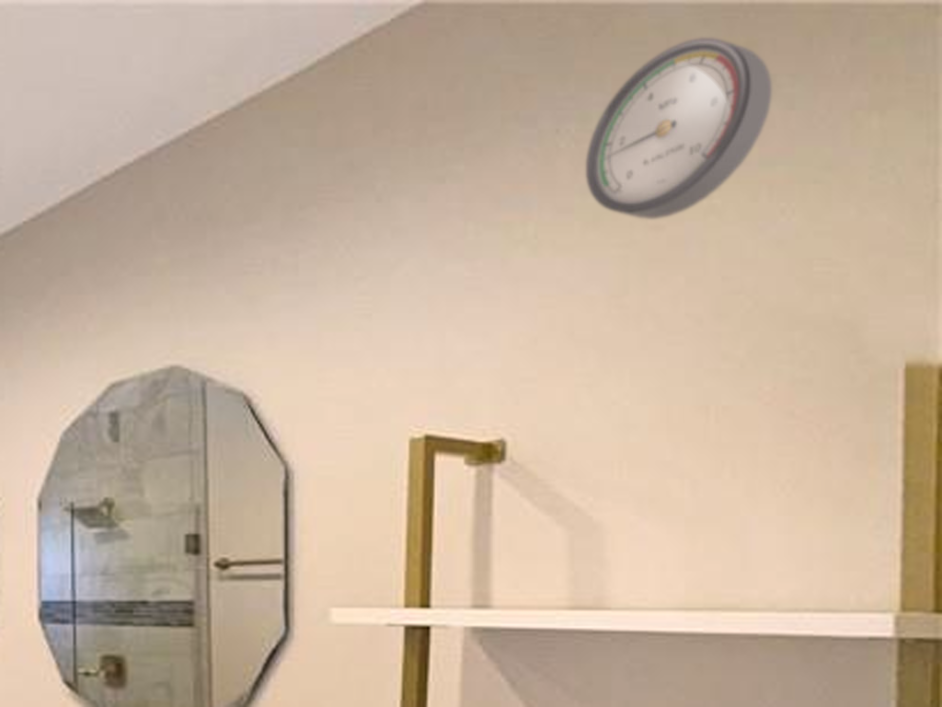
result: 1.5 MPa
